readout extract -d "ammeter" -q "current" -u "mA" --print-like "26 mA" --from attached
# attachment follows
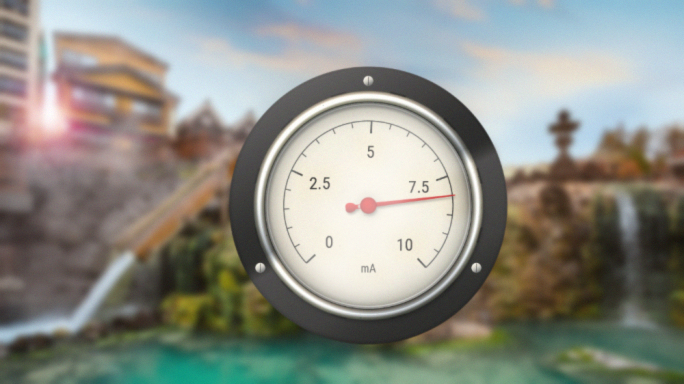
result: 8 mA
